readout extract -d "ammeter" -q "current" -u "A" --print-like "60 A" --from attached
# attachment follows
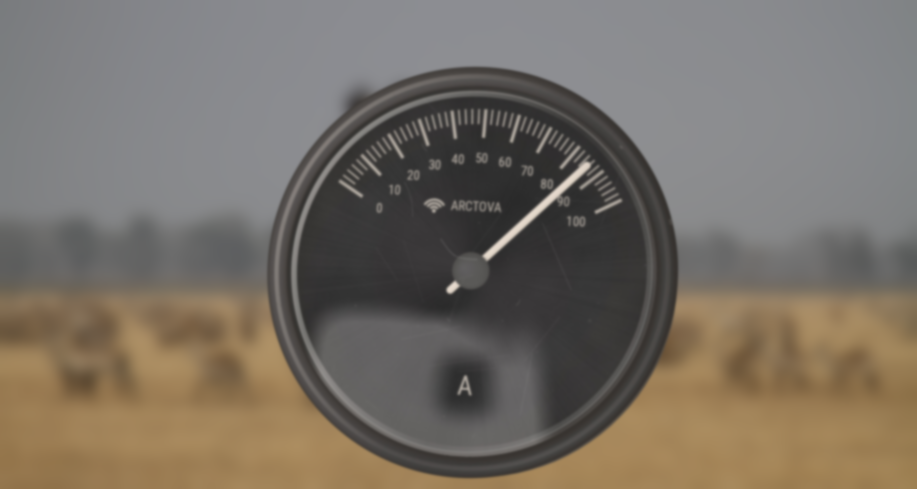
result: 86 A
